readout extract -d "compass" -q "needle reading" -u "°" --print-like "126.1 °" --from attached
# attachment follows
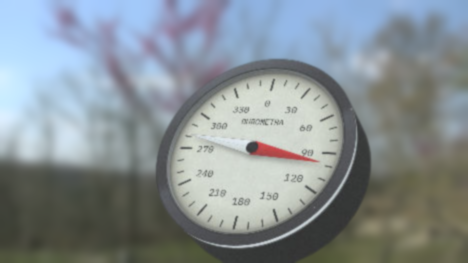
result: 100 °
